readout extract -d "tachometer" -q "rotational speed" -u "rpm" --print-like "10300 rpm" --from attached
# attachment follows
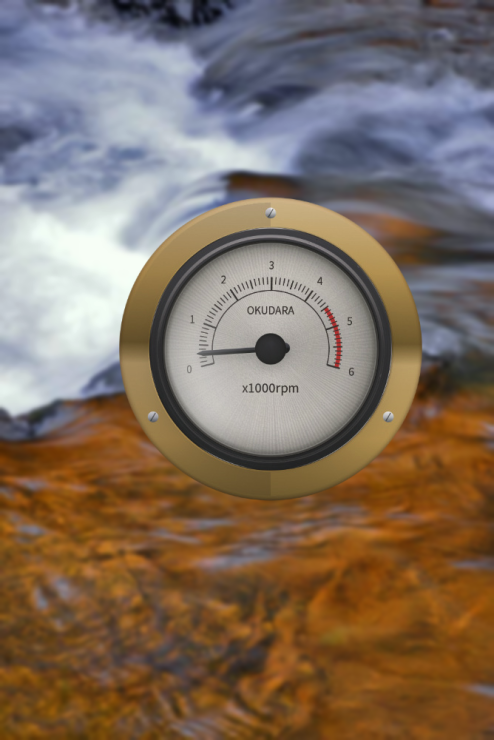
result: 300 rpm
